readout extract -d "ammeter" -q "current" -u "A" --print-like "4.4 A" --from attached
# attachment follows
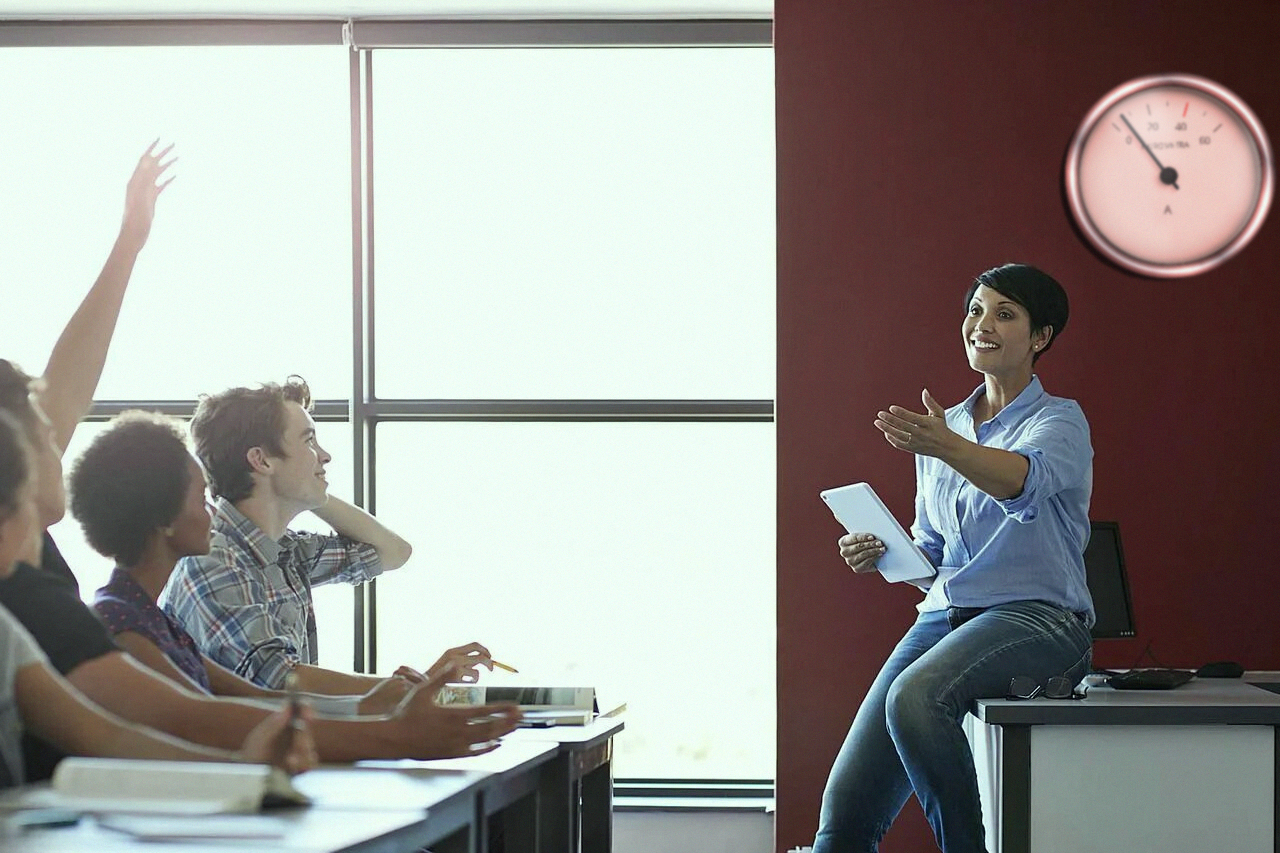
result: 5 A
